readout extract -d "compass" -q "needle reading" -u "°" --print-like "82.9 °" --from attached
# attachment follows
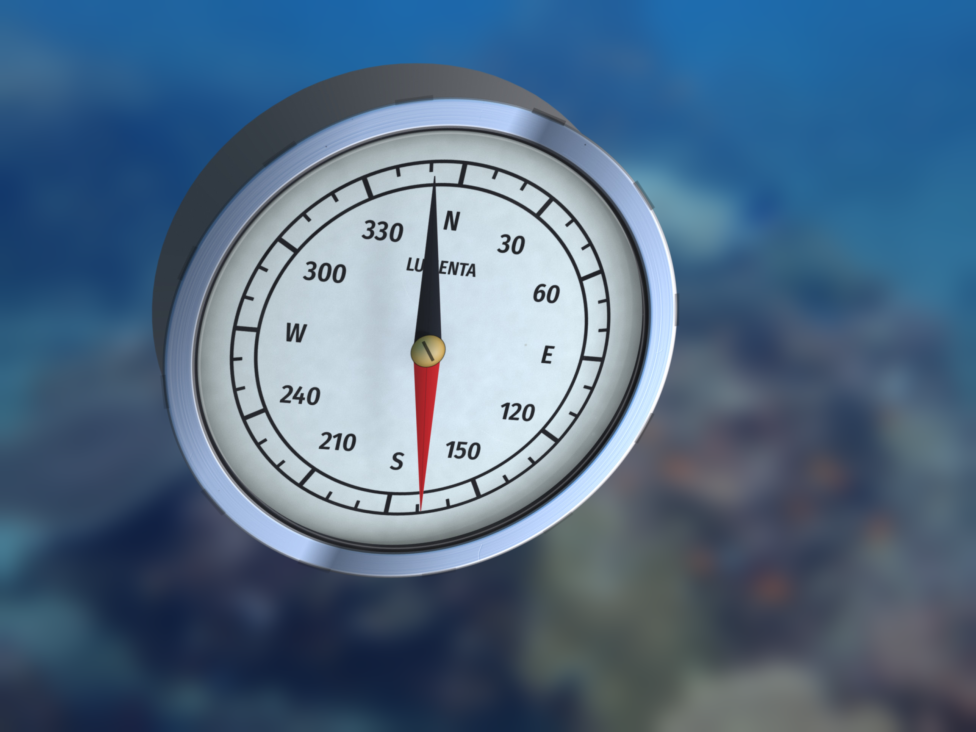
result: 170 °
